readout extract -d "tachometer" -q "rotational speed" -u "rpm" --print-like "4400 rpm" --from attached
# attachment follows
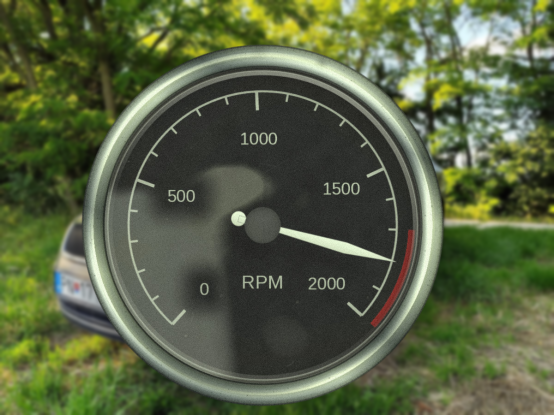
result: 1800 rpm
